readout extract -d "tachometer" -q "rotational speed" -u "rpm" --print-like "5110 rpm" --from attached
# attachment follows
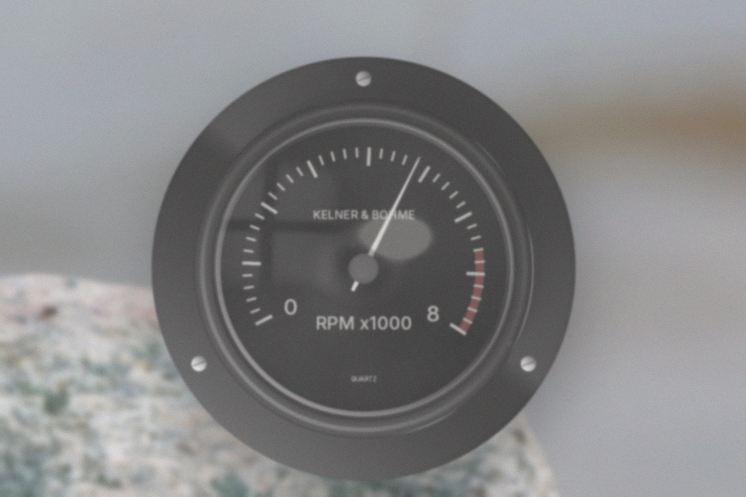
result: 4800 rpm
